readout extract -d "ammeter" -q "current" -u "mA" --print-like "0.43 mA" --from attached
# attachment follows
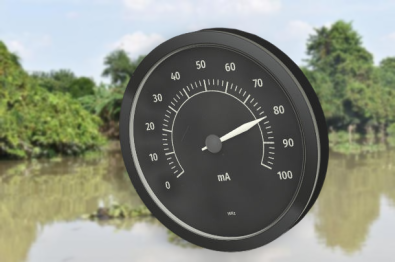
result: 80 mA
